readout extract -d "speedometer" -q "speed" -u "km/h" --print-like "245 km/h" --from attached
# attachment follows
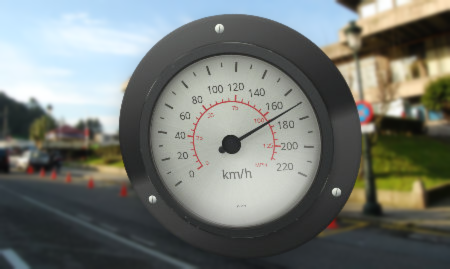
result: 170 km/h
